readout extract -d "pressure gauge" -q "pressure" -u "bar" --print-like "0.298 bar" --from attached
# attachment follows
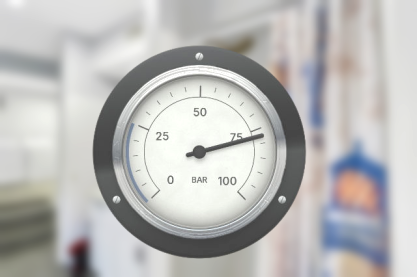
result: 77.5 bar
